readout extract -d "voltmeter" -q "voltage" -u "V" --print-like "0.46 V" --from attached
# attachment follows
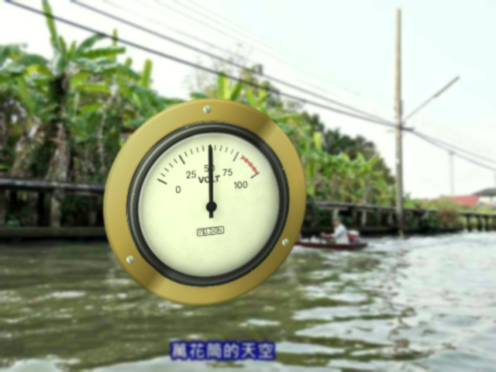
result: 50 V
